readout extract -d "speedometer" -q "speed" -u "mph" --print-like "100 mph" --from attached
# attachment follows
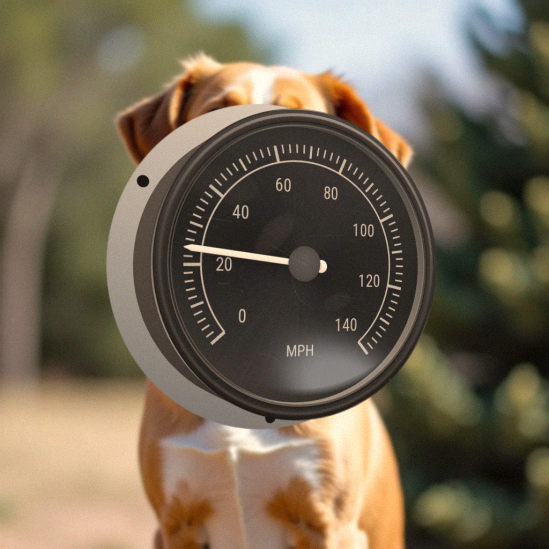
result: 24 mph
